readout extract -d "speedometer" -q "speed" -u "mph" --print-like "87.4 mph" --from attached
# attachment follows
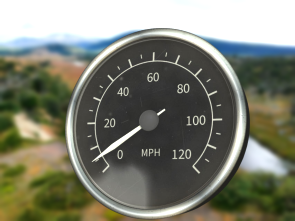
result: 5 mph
